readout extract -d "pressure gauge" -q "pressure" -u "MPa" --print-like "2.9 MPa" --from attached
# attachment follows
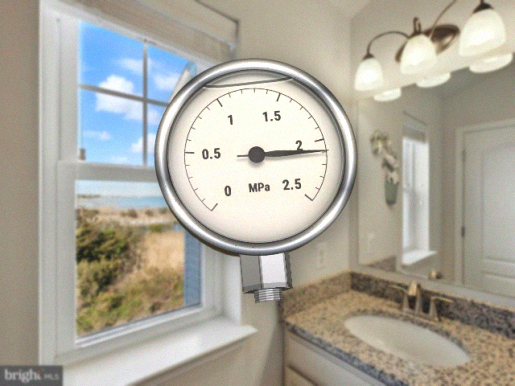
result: 2.1 MPa
